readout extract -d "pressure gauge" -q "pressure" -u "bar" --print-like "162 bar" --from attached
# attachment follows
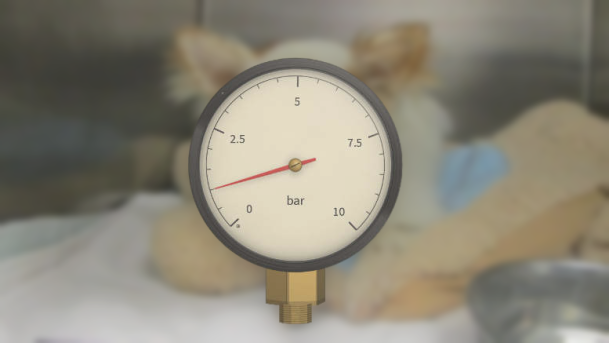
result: 1 bar
